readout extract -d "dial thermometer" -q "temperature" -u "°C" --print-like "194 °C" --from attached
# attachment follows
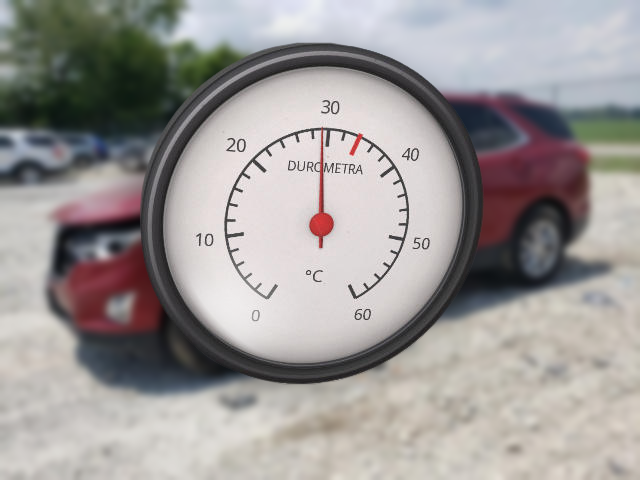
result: 29 °C
